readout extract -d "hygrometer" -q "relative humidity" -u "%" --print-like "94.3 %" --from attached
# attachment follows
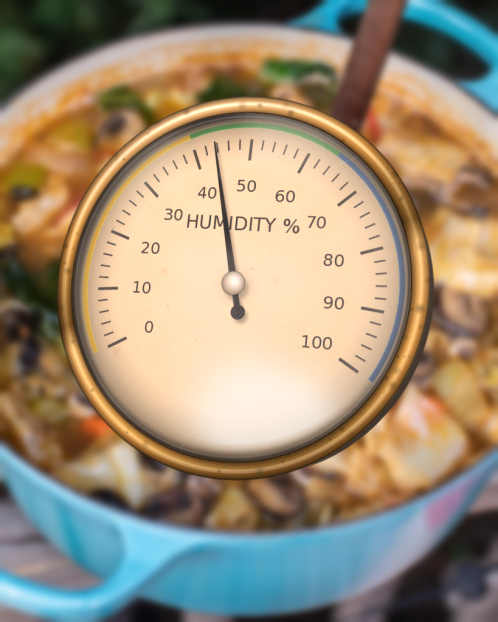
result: 44 %
